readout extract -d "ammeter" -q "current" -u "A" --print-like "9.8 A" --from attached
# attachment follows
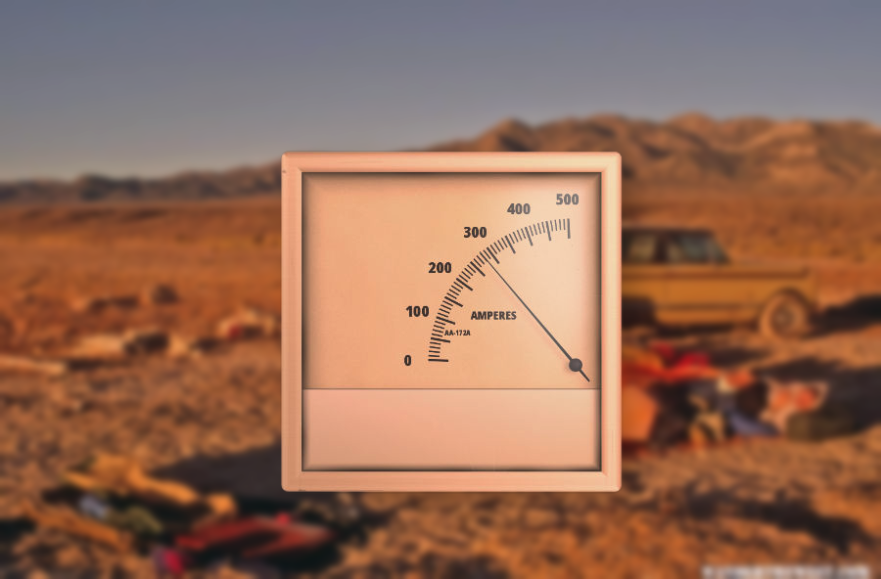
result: 280 A
